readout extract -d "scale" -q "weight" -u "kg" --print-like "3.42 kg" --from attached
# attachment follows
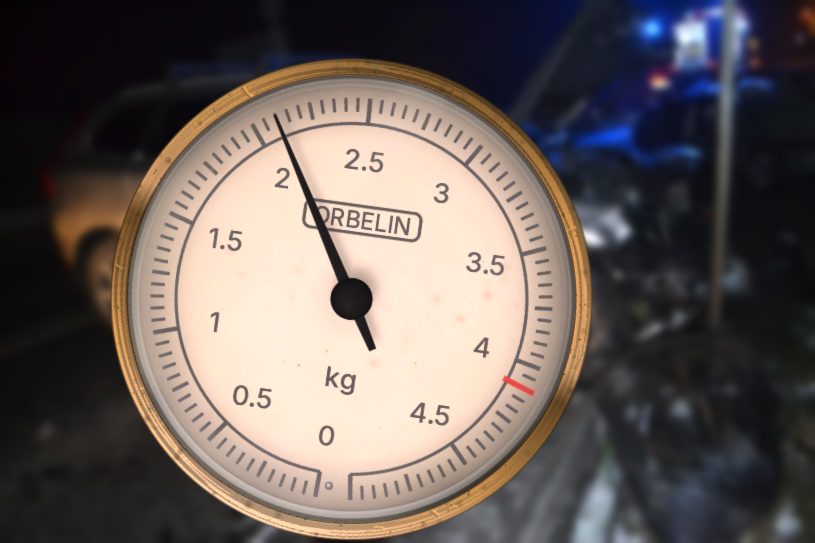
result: 2.1 kg
